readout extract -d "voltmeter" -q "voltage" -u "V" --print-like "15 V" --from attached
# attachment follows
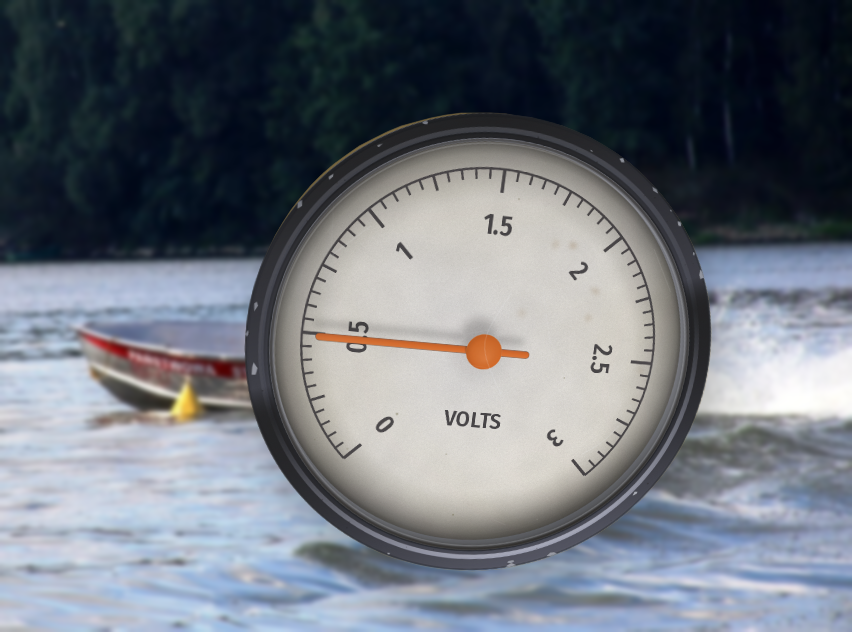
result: 0.5 V
